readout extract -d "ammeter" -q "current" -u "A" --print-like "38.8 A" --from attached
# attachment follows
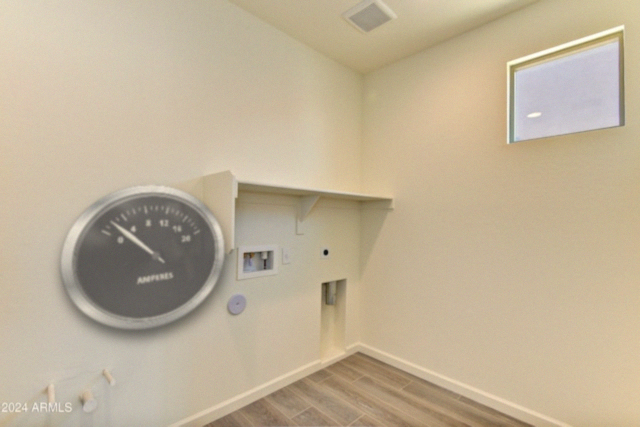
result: 2 A
